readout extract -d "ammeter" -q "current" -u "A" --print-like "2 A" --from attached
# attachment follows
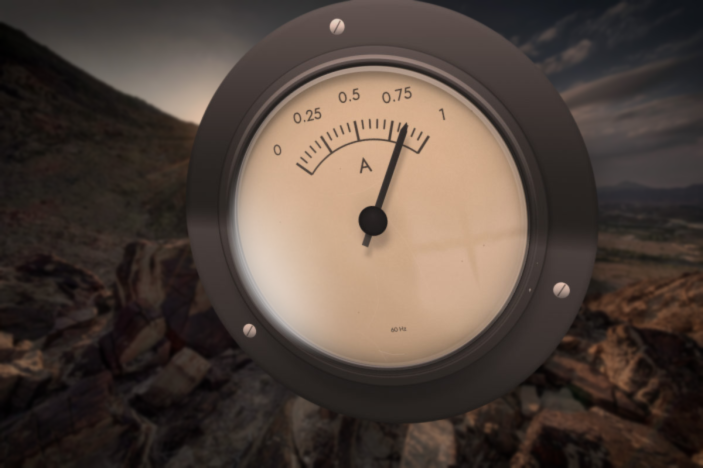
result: 0.85 A
